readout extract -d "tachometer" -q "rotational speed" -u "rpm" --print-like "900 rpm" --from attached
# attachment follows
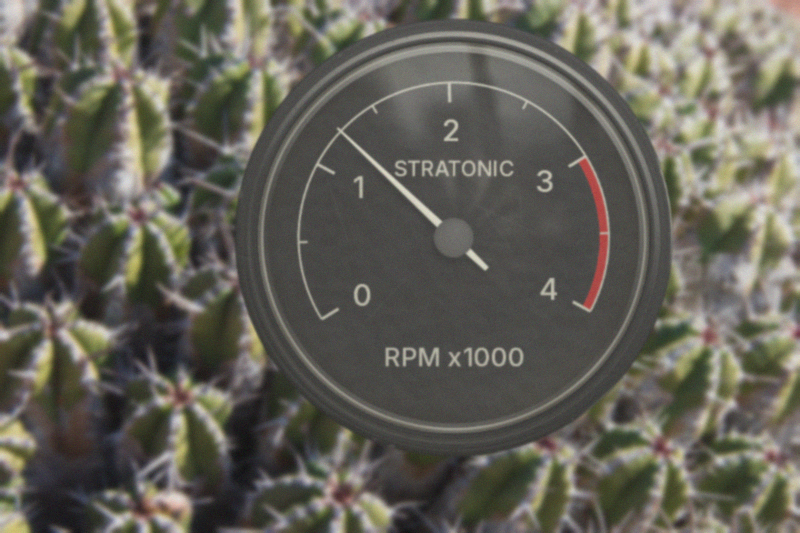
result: 1250 rpm
